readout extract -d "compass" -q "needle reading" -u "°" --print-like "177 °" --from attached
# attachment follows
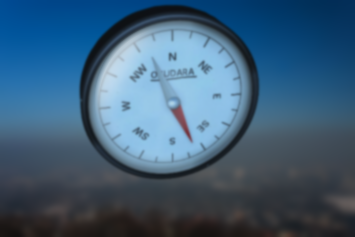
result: 157.5 °
